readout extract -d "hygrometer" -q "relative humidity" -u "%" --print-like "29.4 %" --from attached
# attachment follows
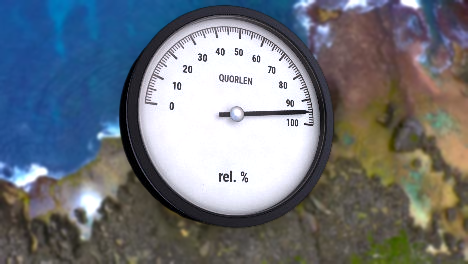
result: 95 %
